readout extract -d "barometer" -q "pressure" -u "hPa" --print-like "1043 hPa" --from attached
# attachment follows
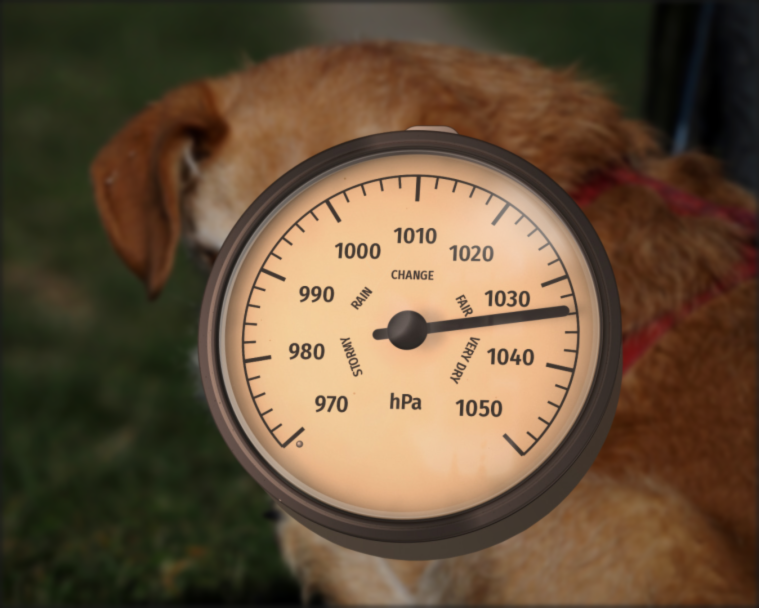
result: 1034 hPa
